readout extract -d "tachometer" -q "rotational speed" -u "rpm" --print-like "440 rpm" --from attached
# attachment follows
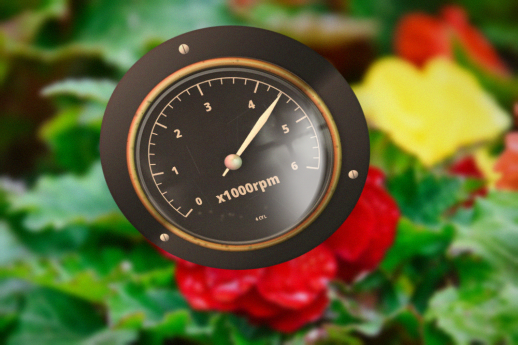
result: 4400 rpm
